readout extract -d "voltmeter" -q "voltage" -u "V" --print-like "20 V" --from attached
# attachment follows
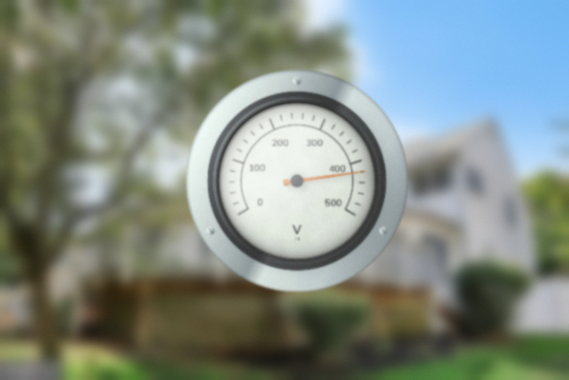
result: 420 V
